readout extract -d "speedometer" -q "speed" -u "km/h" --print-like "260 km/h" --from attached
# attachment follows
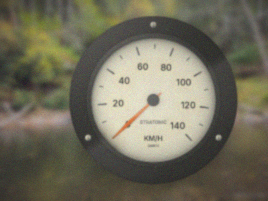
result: 0 km/h
